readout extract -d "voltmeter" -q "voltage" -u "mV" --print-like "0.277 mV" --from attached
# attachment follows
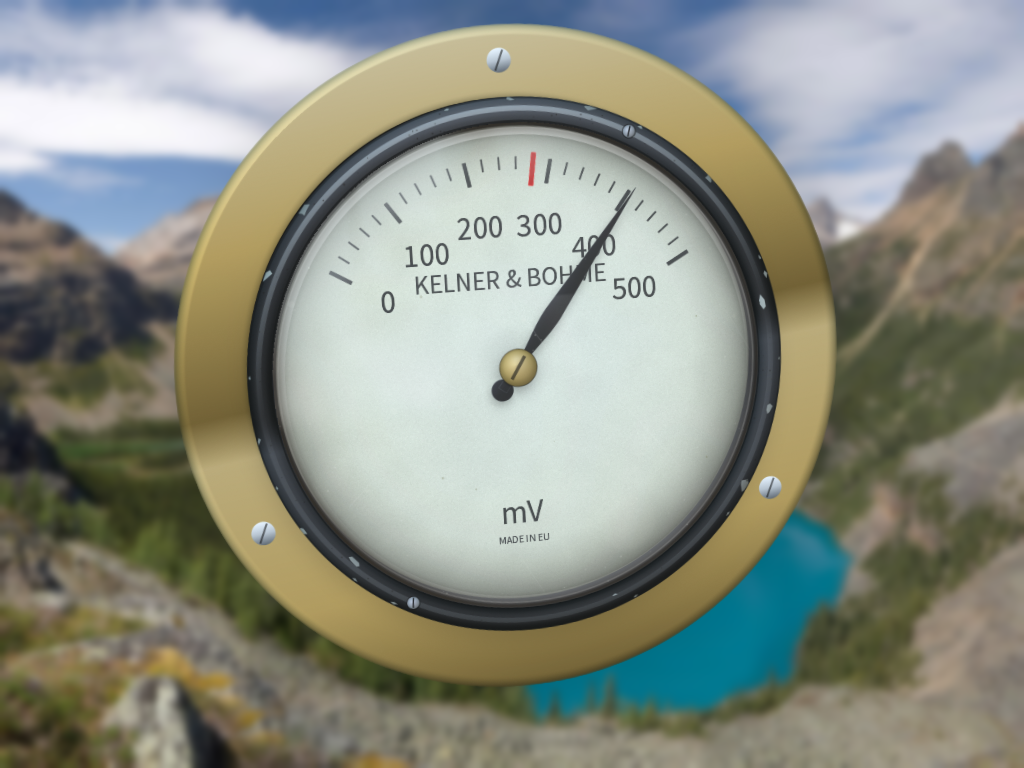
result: 400 mV
